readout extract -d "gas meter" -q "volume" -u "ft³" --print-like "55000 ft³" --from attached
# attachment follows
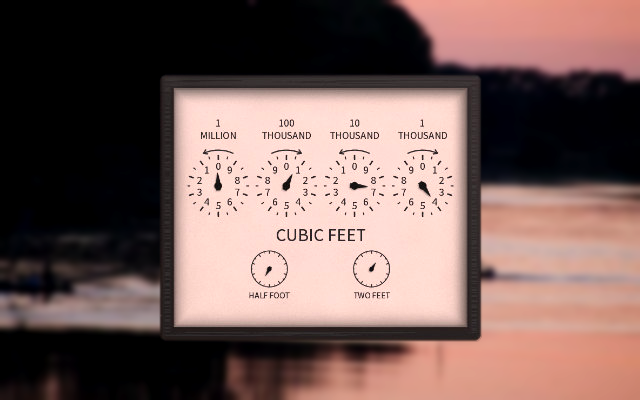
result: 7400 ft³
